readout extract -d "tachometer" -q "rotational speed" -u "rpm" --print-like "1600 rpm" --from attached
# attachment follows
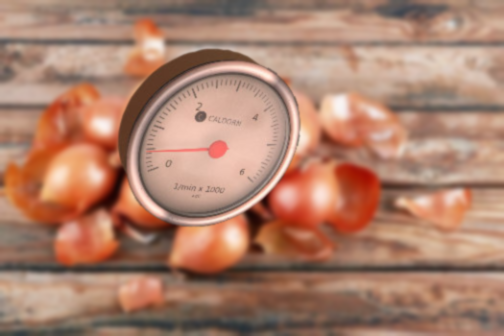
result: 500 rpm
